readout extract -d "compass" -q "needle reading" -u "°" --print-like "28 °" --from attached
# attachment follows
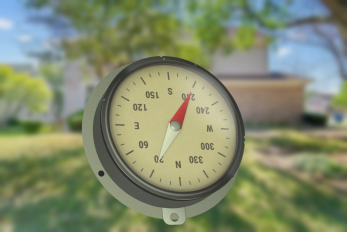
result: 210 °
